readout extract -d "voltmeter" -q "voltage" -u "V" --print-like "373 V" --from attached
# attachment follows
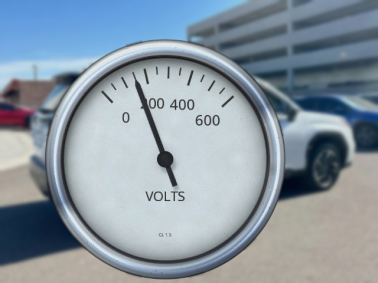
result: 150 V
